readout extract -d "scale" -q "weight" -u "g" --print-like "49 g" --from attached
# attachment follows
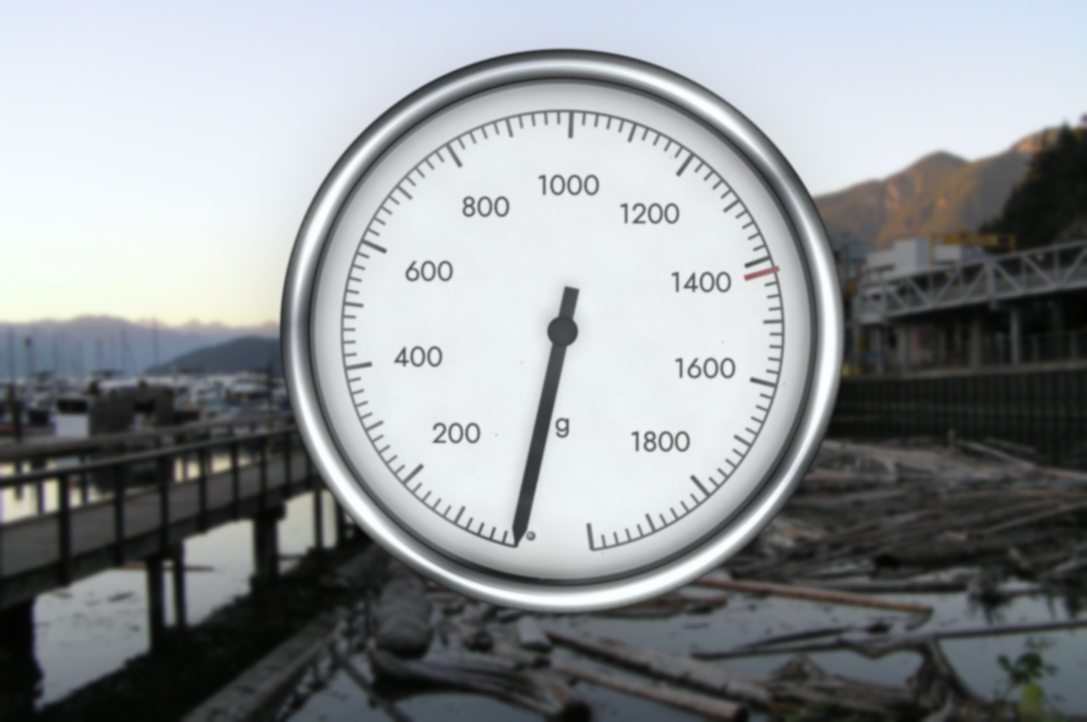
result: 0 g
